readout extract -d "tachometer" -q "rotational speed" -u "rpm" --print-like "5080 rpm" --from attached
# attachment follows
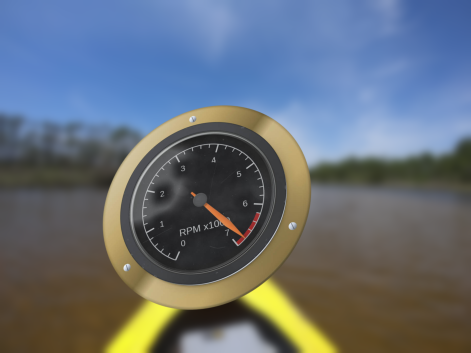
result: 6800 rpm
